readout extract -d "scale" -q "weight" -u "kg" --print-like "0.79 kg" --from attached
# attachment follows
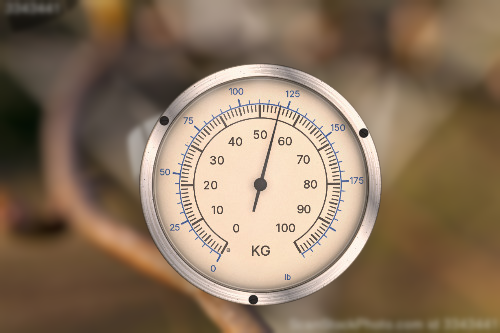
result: 55 kg
